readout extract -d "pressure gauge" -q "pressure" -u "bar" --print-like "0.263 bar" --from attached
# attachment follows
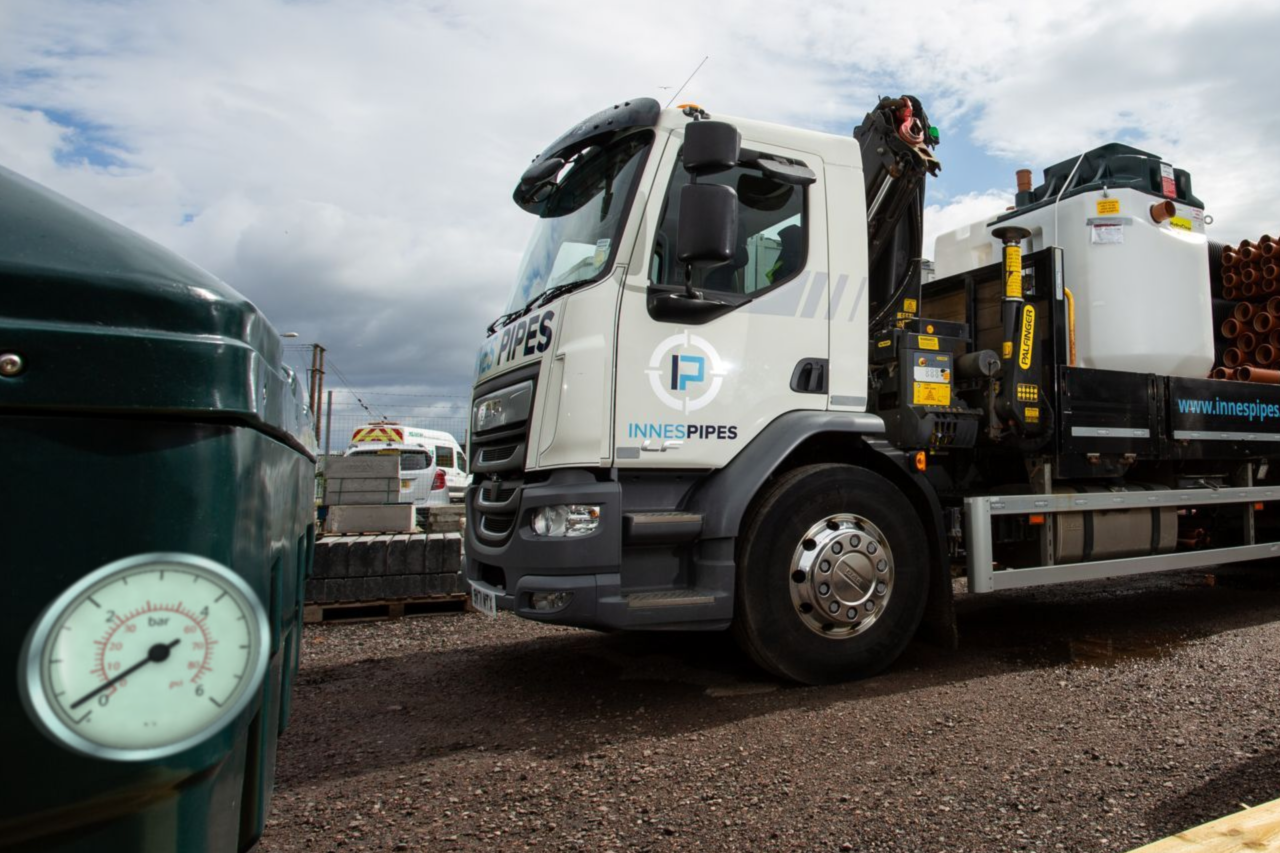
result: 0.25 bar
